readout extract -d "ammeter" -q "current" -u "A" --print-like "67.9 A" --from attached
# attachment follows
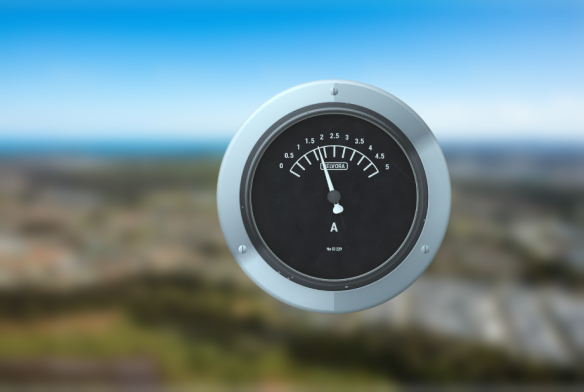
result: 1.75 A
